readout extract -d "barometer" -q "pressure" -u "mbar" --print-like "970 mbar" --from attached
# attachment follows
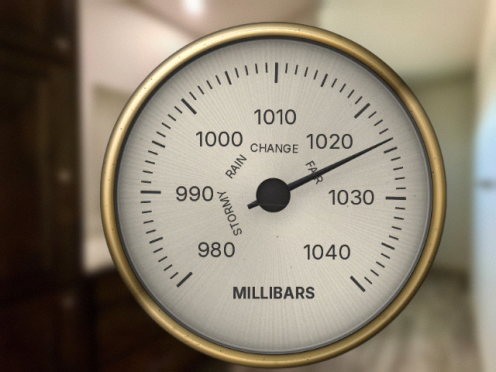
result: 1024 mbar
